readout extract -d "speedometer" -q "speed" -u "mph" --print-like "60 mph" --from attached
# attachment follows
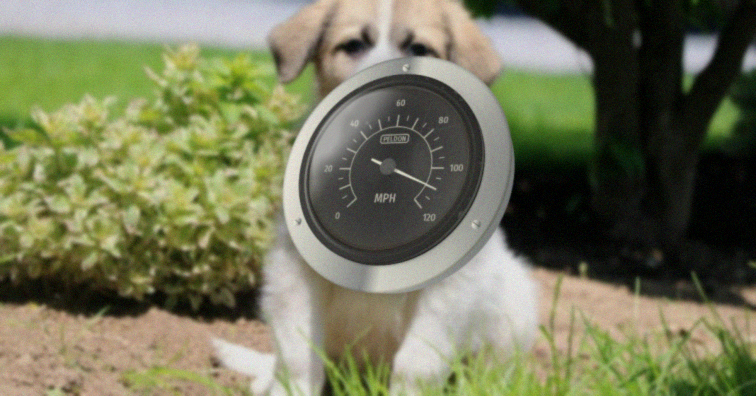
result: 110 mph
